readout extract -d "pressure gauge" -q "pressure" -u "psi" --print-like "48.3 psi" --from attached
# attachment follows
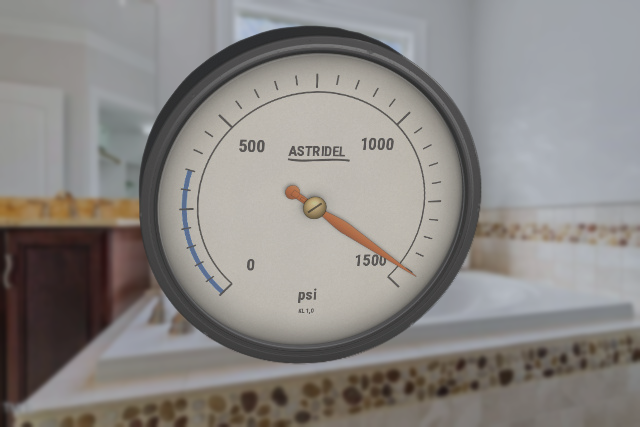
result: 1450 psi
